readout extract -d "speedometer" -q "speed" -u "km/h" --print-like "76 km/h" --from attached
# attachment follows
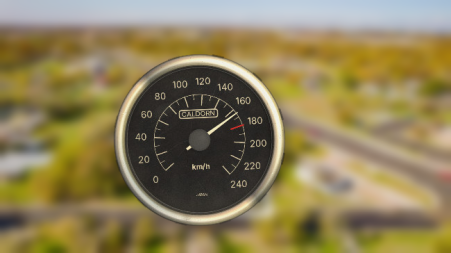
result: 165 km/h
